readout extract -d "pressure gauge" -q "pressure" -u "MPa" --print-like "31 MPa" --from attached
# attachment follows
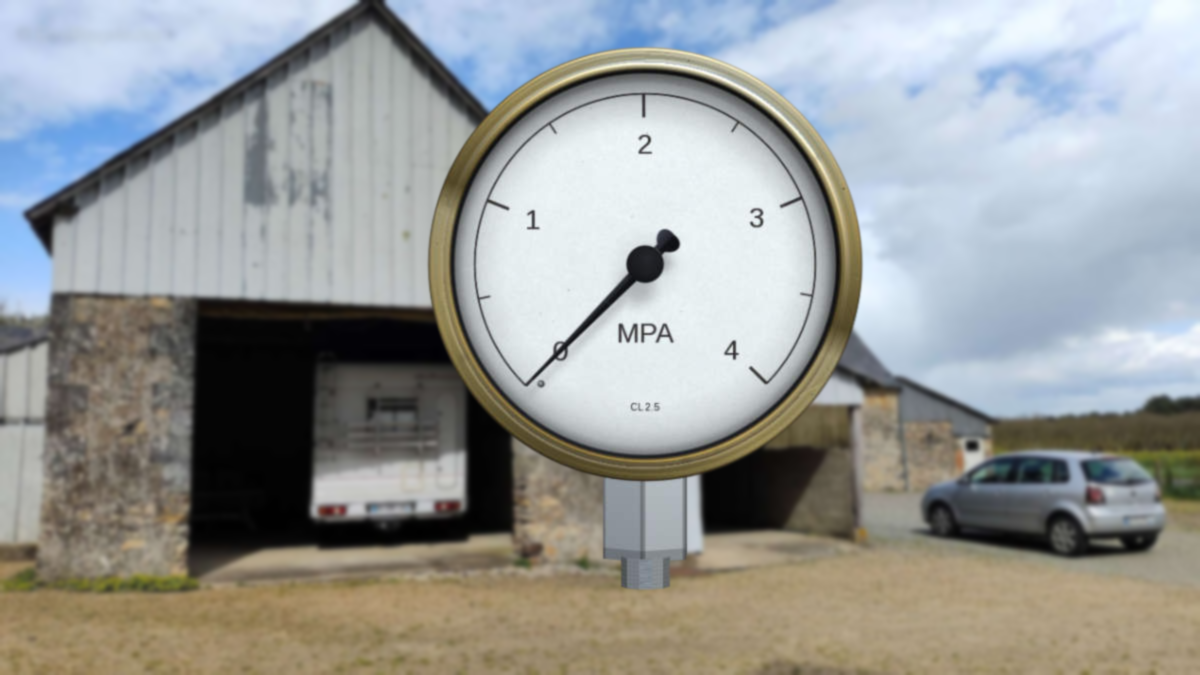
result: 0 MPa
